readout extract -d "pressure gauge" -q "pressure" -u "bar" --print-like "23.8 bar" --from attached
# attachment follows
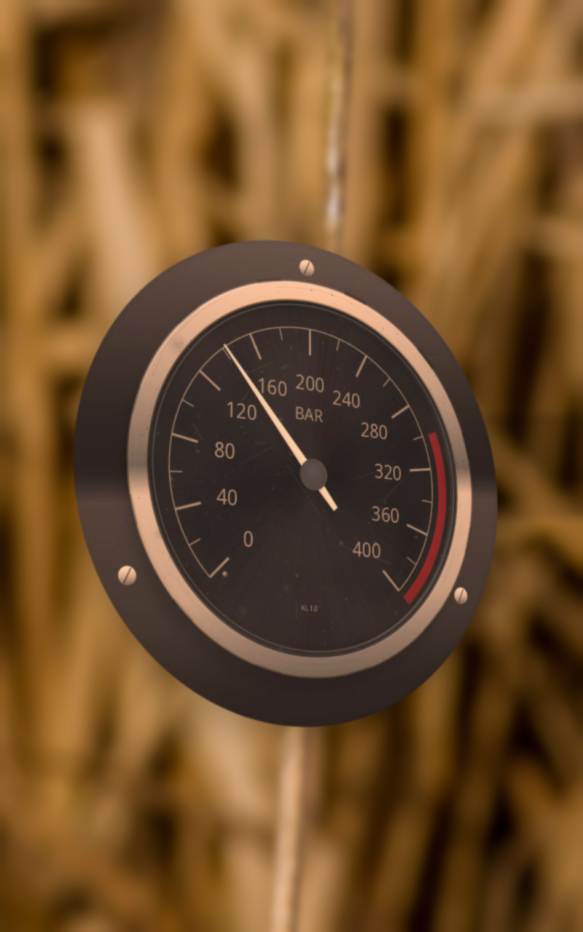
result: 140 bar
